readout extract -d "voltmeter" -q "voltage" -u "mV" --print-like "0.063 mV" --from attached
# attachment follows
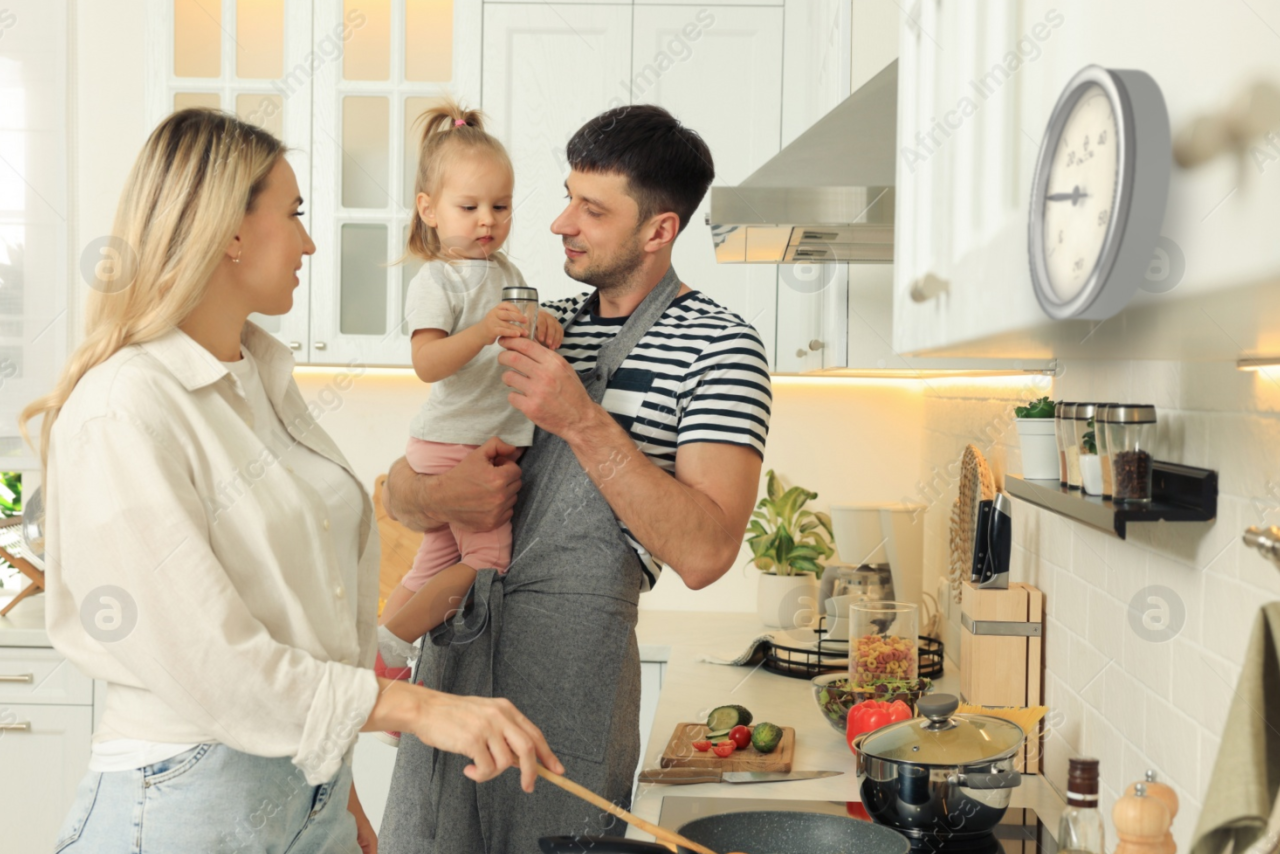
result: 10 mV
